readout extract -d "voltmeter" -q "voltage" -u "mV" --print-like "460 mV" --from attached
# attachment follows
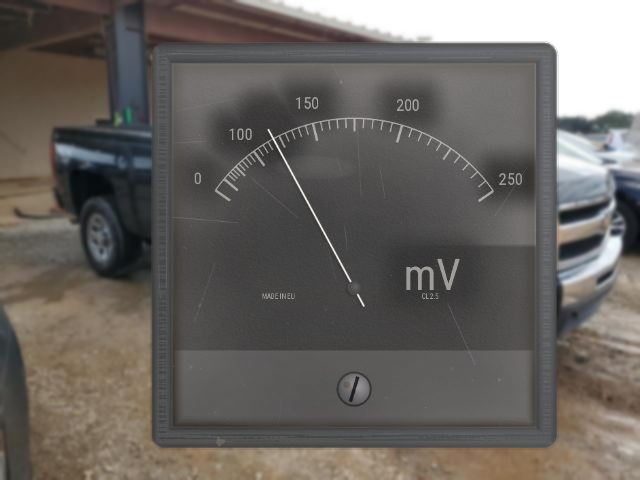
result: 120 mV
